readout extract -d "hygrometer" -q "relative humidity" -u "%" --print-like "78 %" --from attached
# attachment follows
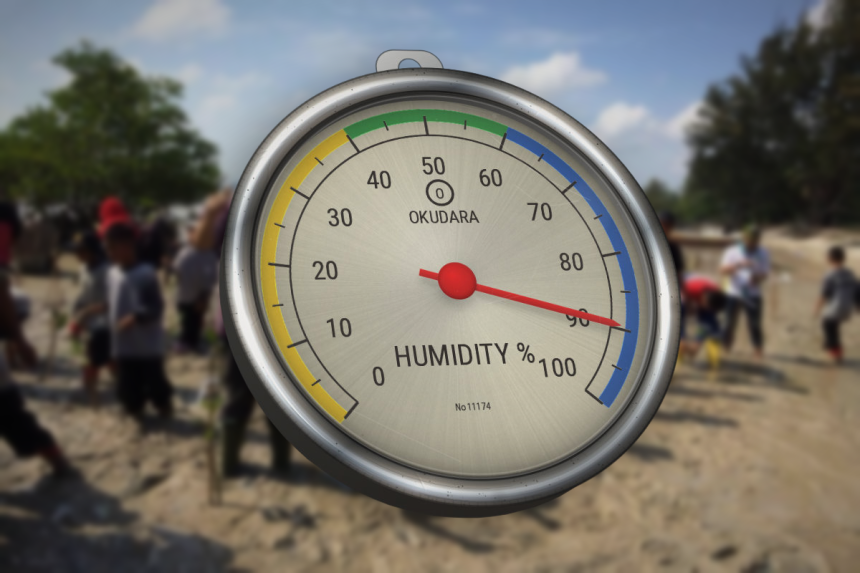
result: 90 %
